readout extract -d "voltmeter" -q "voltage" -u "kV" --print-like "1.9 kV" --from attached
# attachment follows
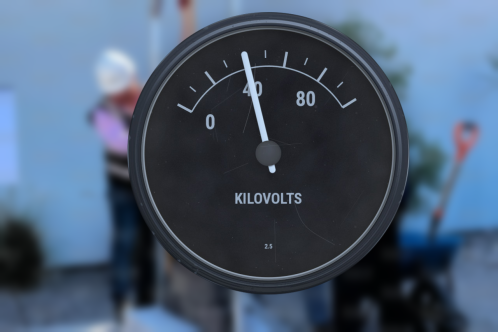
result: 40 kV
